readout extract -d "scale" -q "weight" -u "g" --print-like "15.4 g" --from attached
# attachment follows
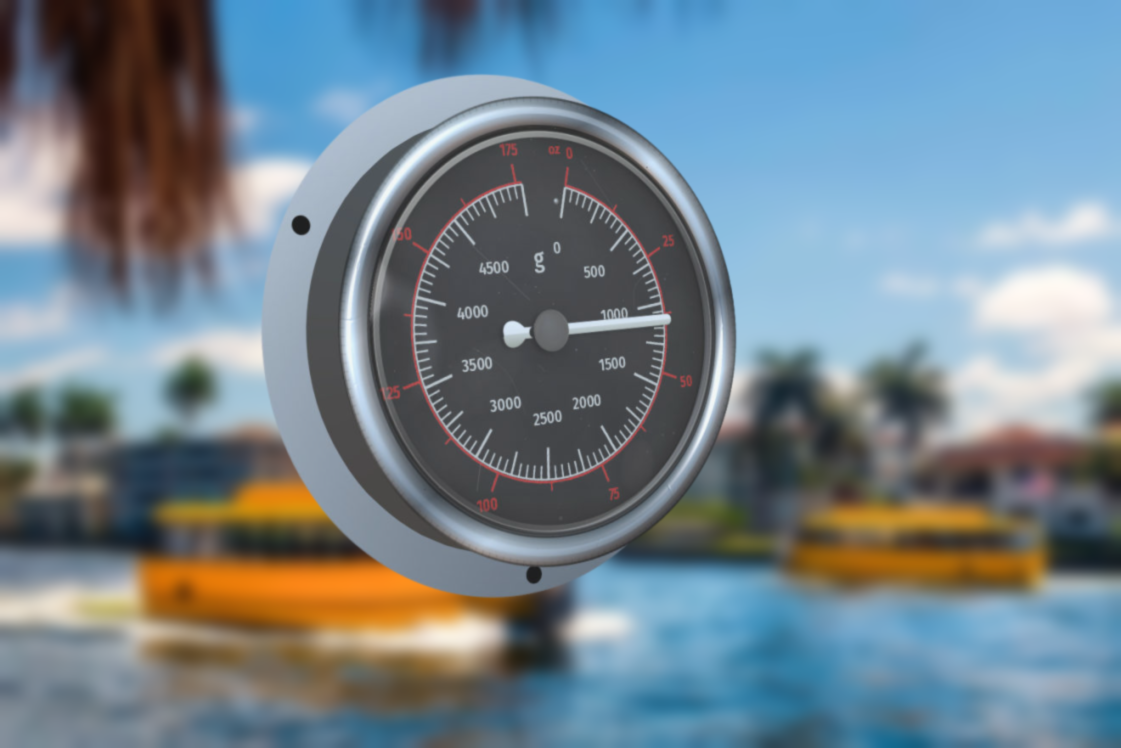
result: 1100 g
